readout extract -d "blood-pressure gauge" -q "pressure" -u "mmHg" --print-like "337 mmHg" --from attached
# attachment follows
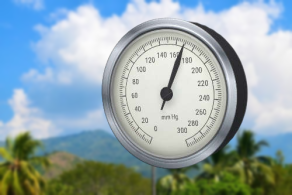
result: 170 mmHg
